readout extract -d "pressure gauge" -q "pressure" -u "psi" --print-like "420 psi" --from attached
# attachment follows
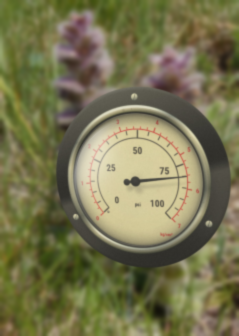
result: 80 psi
